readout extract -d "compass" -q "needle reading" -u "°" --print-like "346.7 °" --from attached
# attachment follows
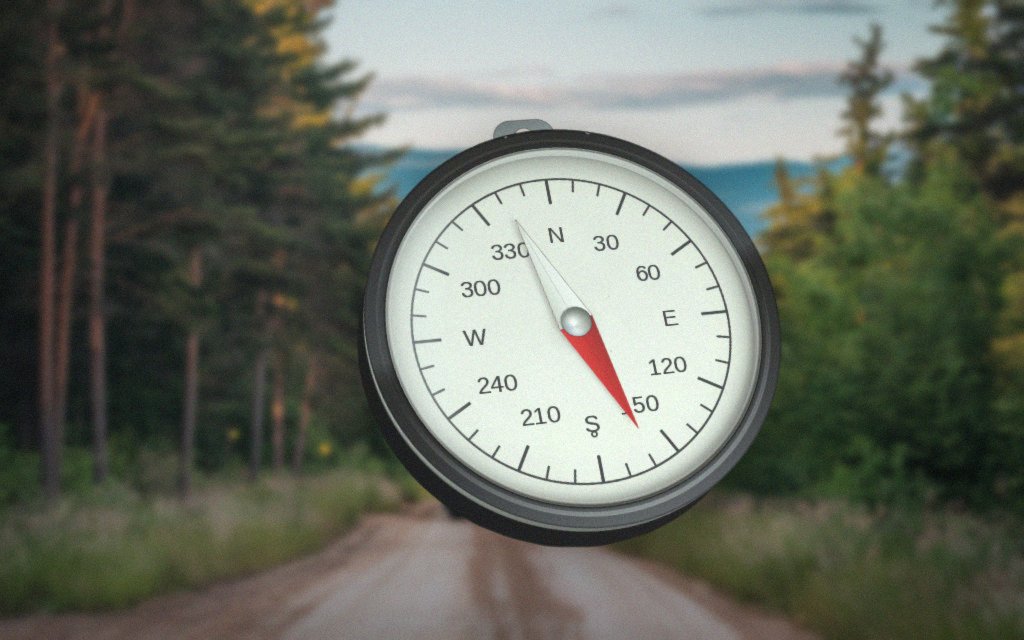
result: 160 °
